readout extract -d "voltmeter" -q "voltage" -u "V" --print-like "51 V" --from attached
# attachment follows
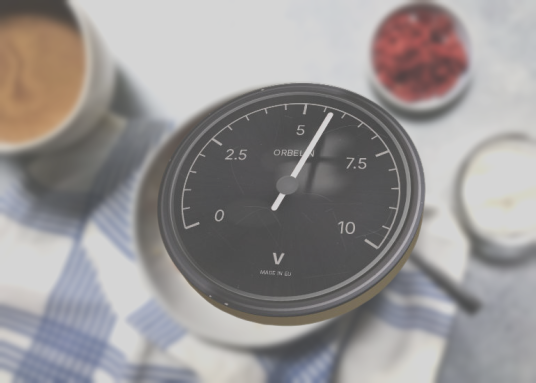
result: 5.75 V
